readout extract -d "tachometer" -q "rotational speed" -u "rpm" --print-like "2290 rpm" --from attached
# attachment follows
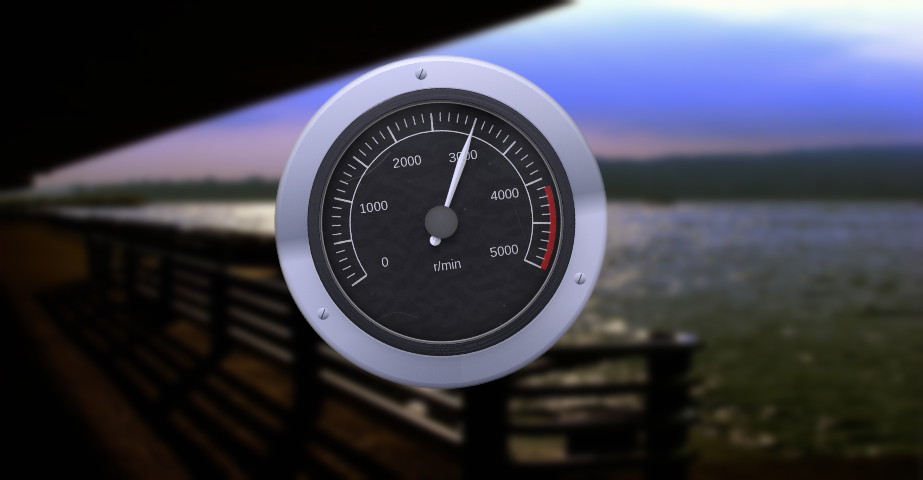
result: 3000 rpm
